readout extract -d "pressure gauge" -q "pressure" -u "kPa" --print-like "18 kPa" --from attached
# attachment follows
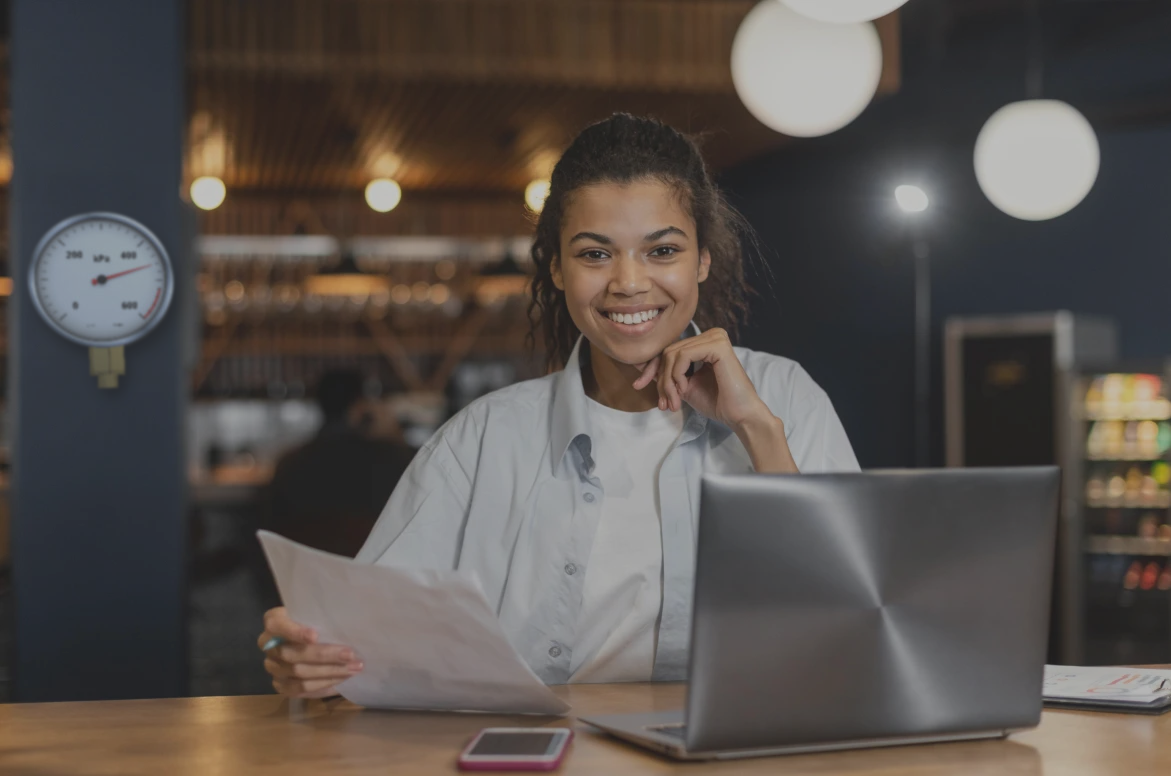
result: 460 kPa
